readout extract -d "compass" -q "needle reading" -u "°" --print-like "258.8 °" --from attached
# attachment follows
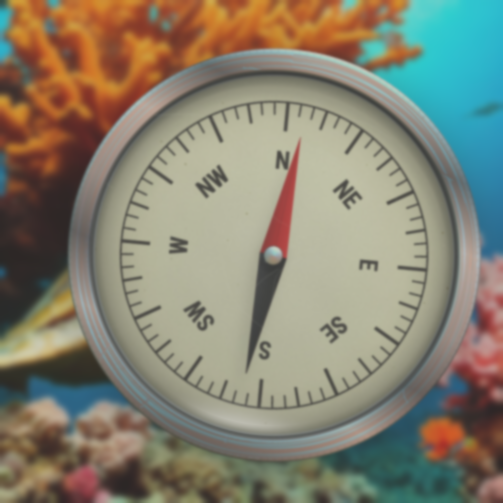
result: 7.5 °
